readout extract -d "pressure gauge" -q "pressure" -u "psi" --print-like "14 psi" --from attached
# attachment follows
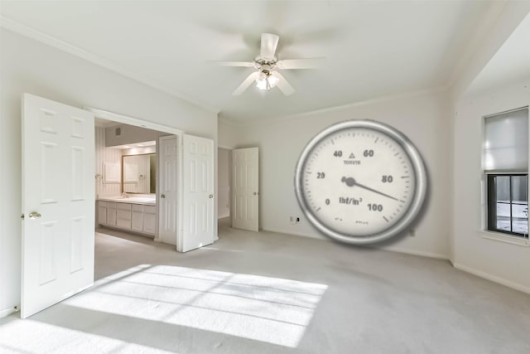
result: 90 psi
